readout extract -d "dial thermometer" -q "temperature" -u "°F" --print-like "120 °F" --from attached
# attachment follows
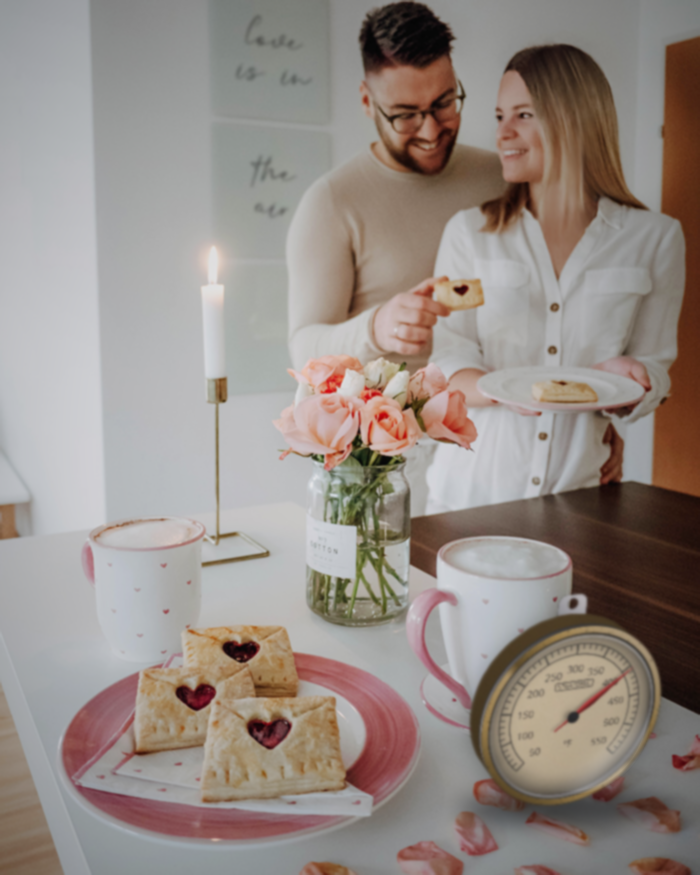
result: 400 °F
